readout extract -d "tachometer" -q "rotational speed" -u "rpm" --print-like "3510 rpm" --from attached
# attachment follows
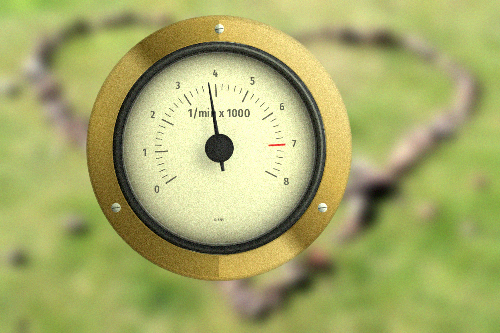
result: 3800 rpm
